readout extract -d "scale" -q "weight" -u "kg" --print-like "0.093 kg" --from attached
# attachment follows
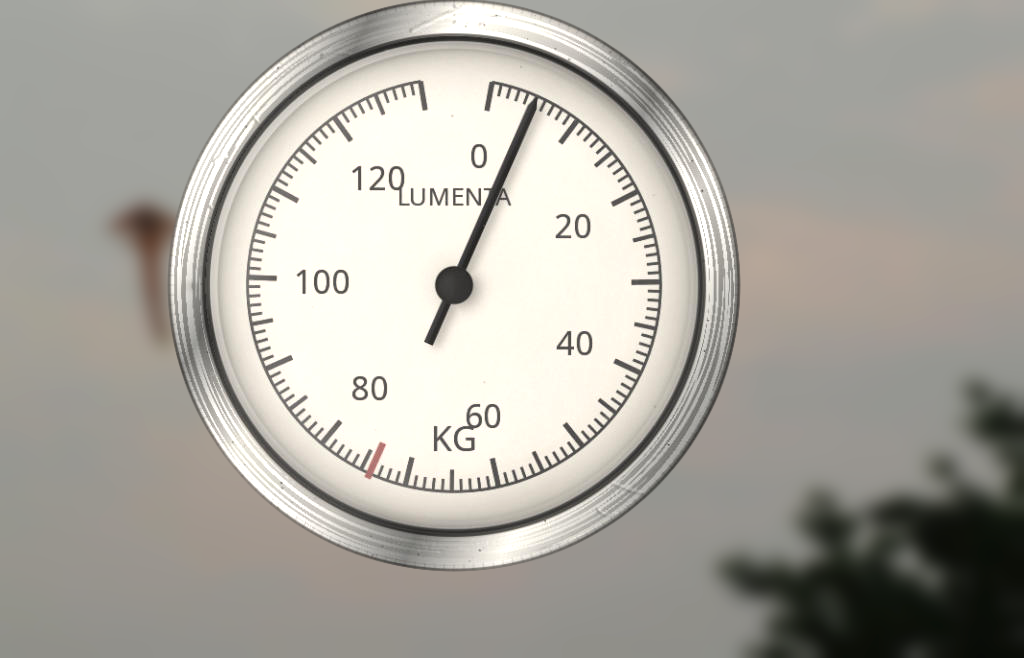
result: 5 kg
